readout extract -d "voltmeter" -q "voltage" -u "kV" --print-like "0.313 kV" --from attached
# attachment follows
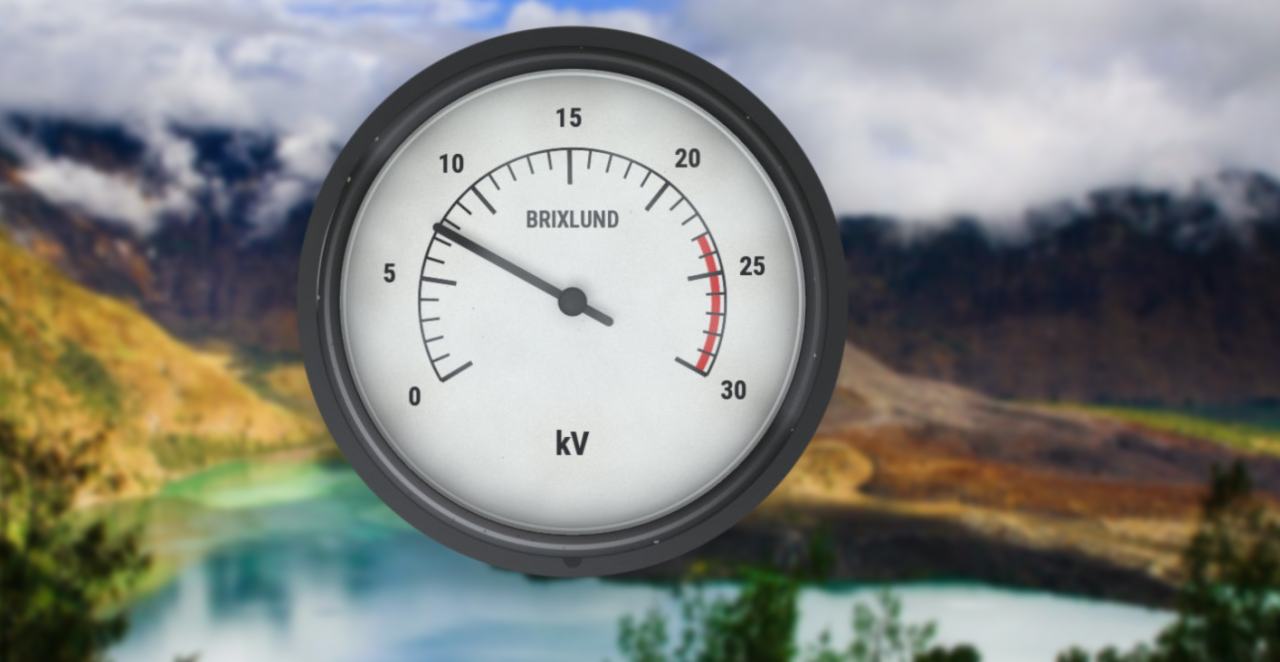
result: 7.5 kV
